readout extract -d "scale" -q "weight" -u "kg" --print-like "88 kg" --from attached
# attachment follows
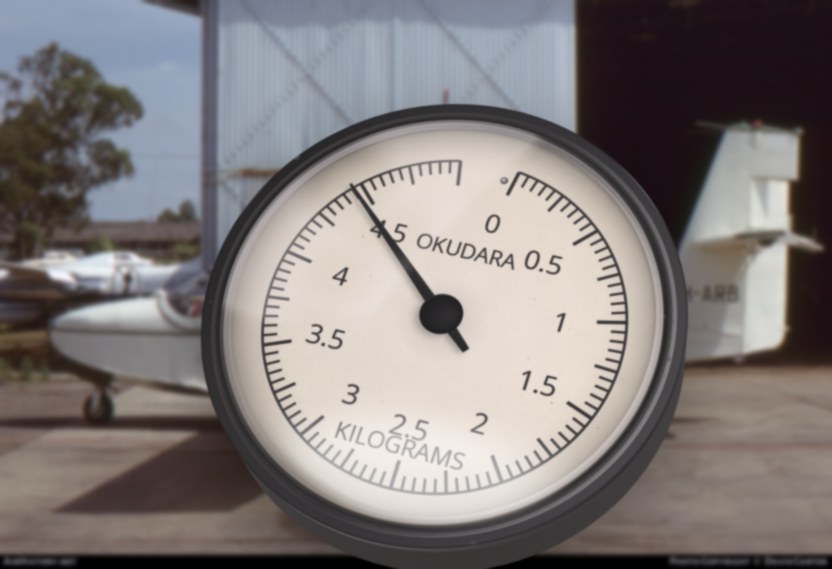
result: 4.45 kg
